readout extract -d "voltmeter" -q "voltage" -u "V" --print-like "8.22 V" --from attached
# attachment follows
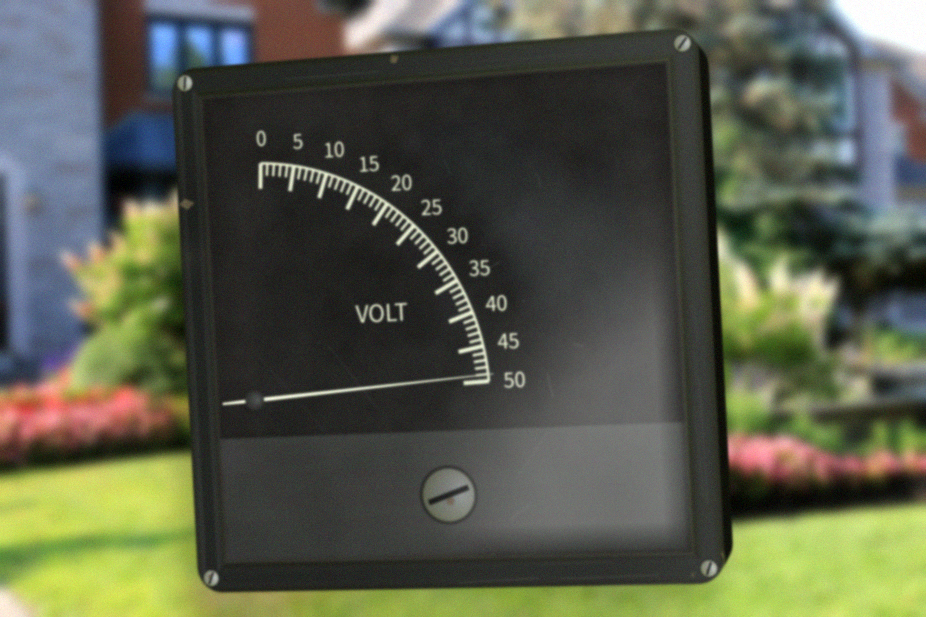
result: 49 V
